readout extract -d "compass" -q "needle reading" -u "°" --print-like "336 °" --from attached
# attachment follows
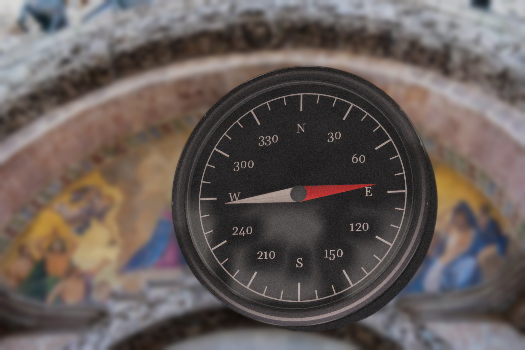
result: 85 °
